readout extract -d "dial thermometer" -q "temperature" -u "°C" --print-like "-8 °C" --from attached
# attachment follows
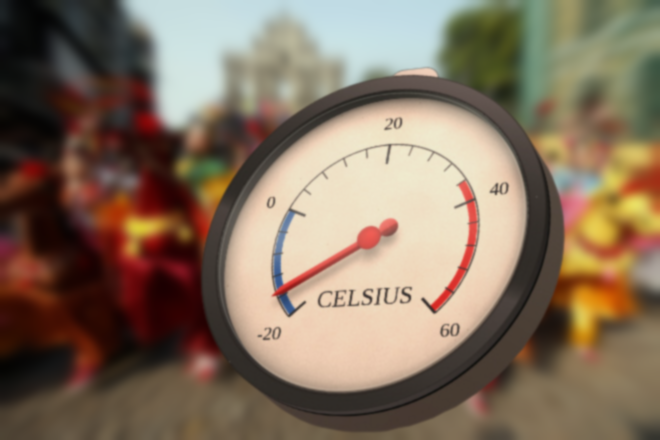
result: -16 °C
